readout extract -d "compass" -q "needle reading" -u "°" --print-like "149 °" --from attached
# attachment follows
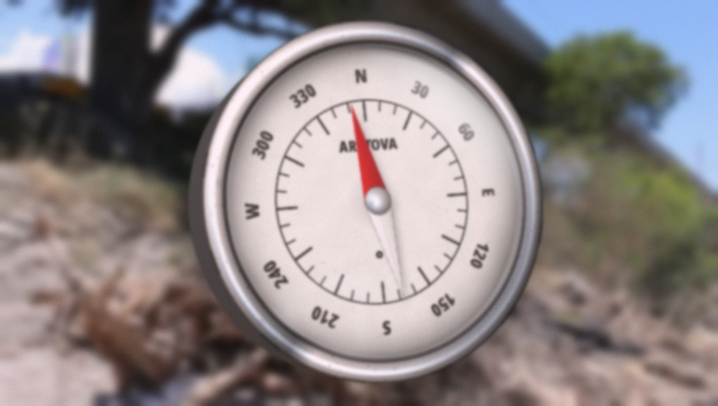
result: 350 °
